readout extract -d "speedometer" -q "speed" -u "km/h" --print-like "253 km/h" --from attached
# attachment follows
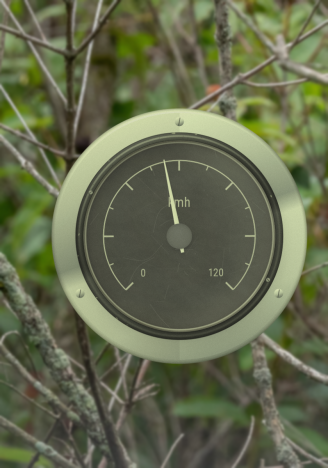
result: 55 km/h
